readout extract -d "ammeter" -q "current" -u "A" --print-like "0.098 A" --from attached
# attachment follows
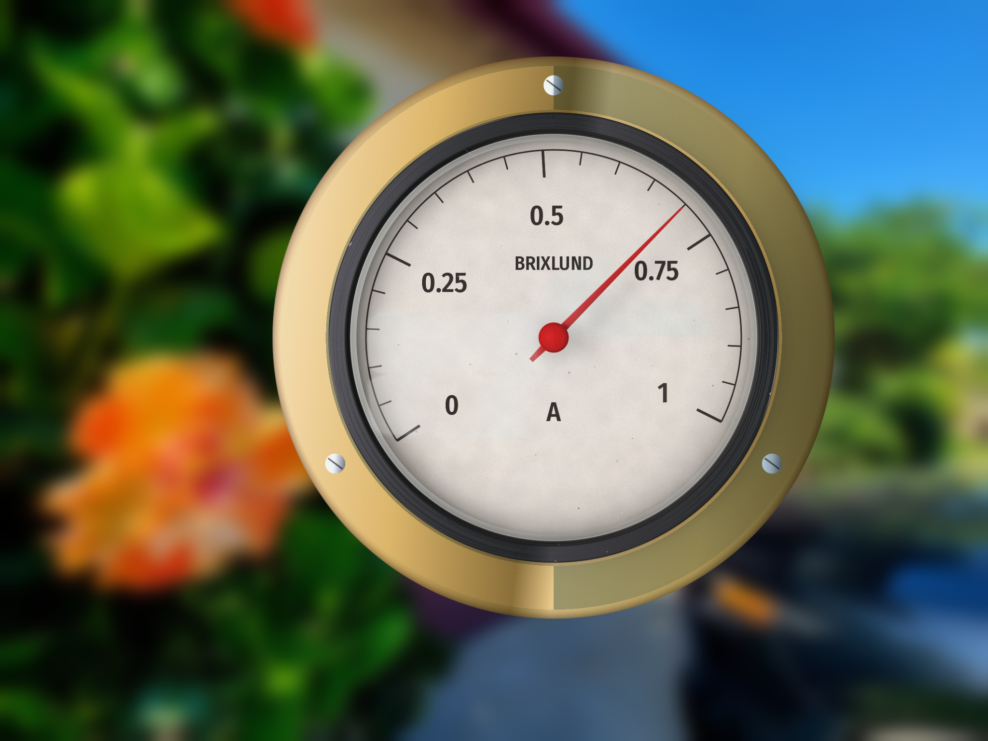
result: 0.7 A
